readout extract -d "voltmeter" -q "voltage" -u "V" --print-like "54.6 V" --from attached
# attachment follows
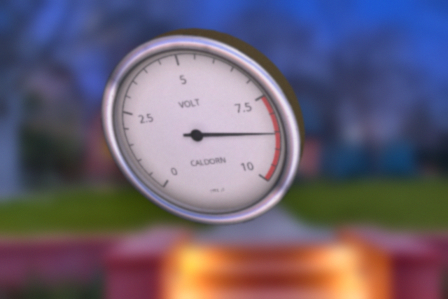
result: 8.5 V
